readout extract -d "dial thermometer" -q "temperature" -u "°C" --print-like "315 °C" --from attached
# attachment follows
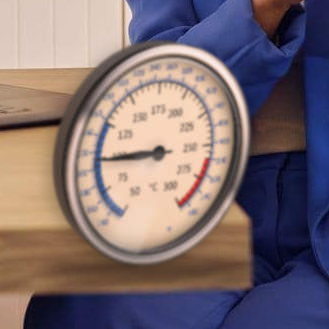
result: 100 °C
